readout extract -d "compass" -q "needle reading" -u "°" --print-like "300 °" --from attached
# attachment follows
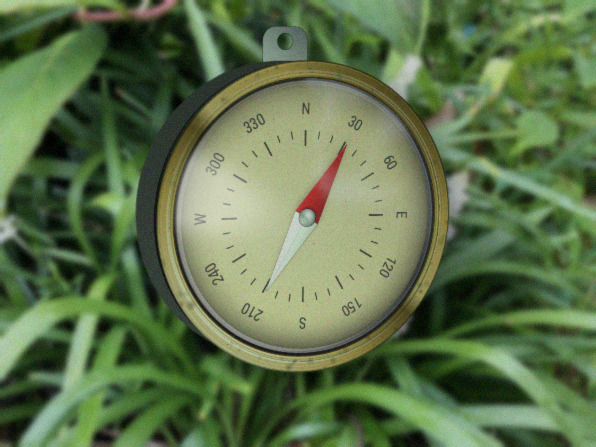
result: 30 °
